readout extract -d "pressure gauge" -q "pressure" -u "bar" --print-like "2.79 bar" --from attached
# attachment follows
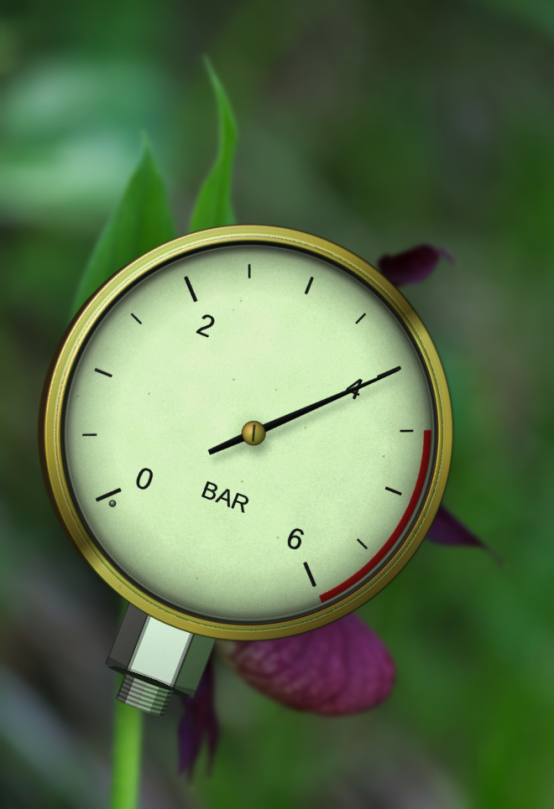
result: 4 bar
